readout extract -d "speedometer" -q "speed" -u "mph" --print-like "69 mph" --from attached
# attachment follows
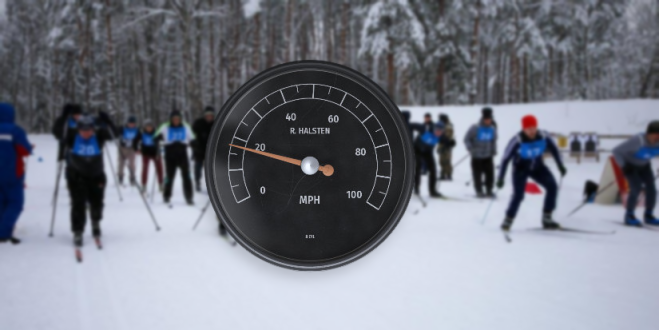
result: 17.5 mph
